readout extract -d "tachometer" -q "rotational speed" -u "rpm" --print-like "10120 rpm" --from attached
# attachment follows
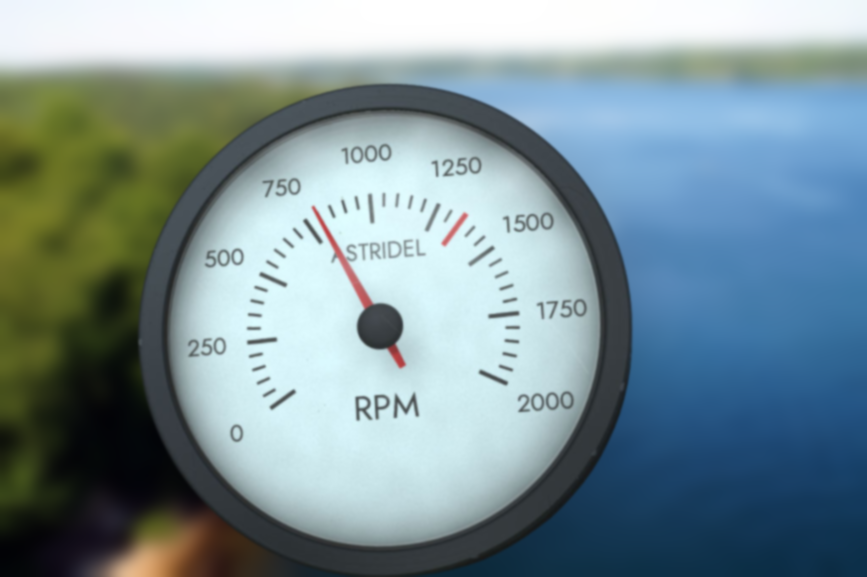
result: 800 rpm
